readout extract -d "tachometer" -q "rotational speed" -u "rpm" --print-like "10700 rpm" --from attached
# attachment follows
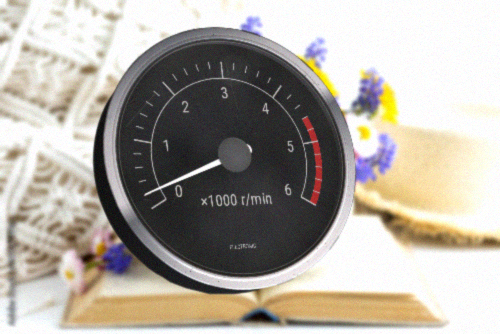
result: 200 rpm
